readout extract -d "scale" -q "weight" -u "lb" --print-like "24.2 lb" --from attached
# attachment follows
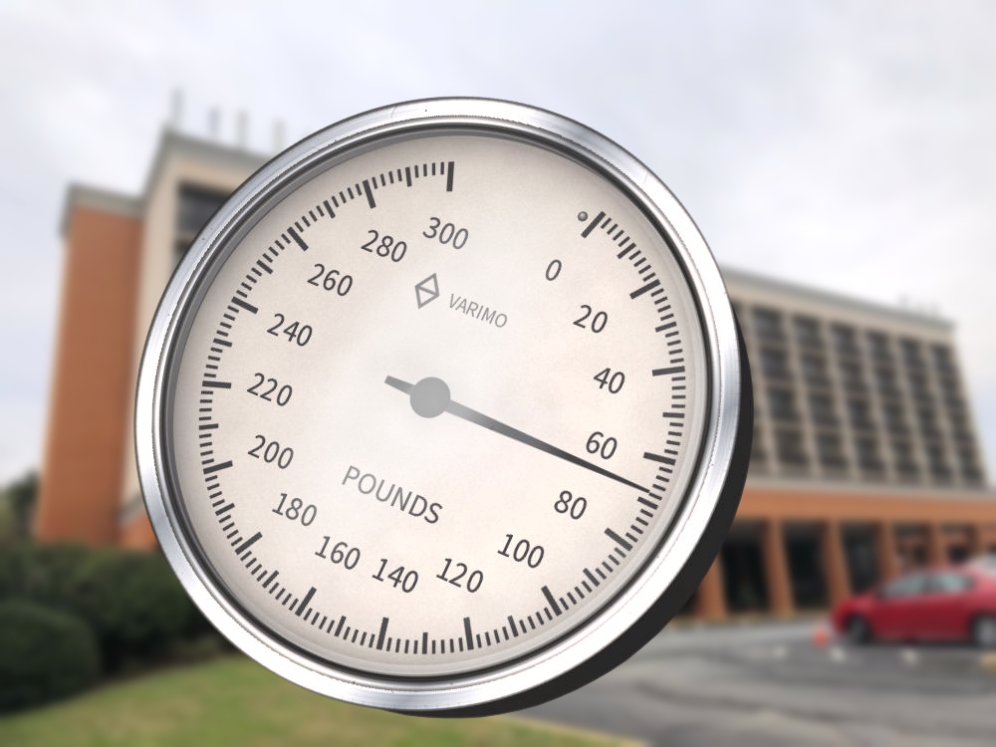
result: 68 lb
